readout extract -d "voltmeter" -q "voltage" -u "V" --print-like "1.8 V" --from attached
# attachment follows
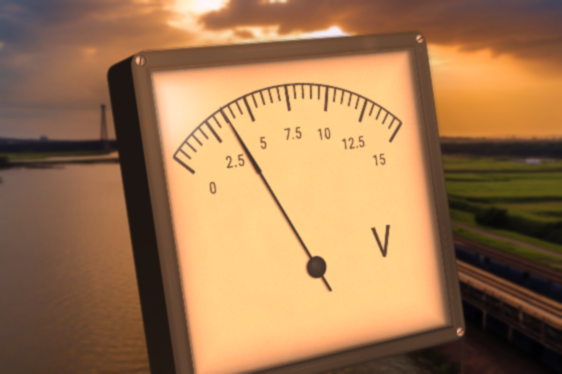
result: 3.5 V
